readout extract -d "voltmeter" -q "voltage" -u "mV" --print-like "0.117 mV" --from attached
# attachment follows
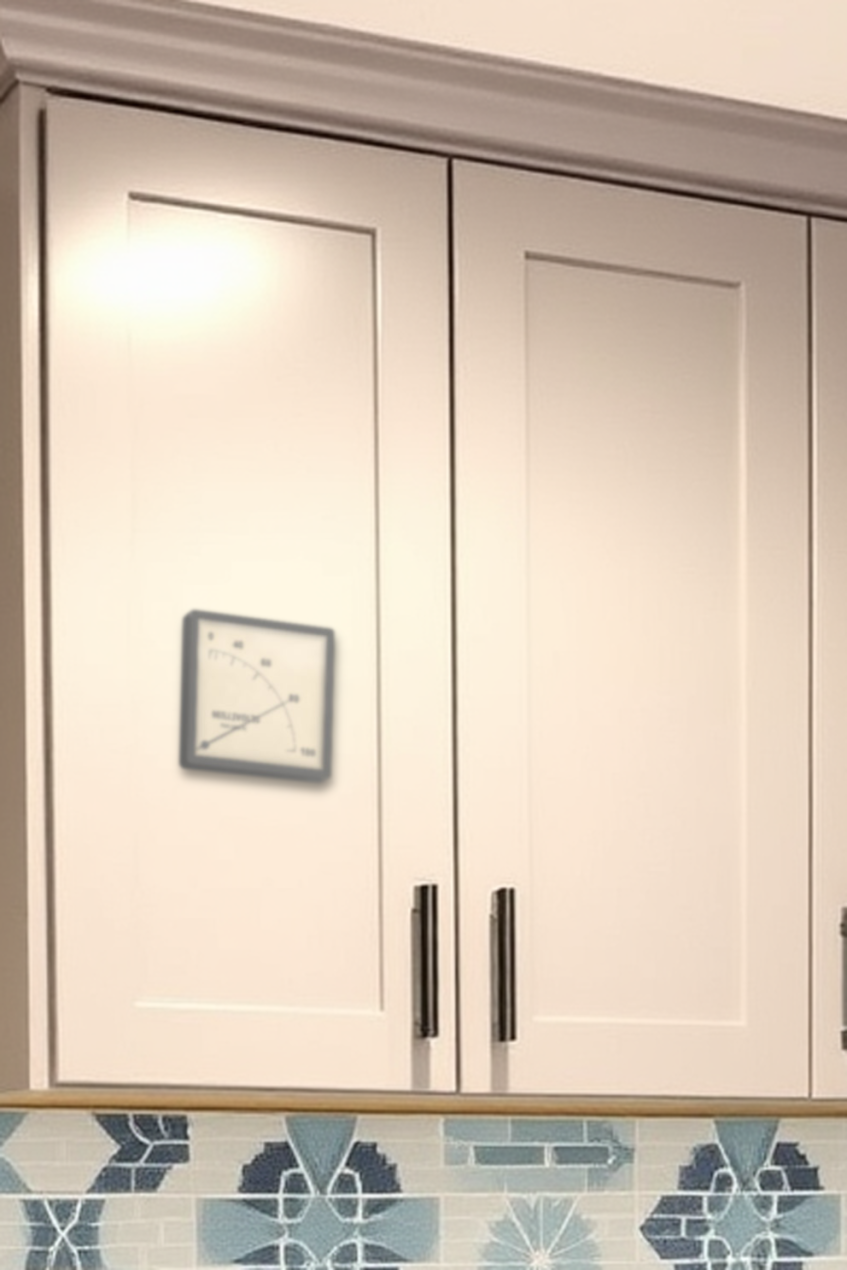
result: 80 mV
